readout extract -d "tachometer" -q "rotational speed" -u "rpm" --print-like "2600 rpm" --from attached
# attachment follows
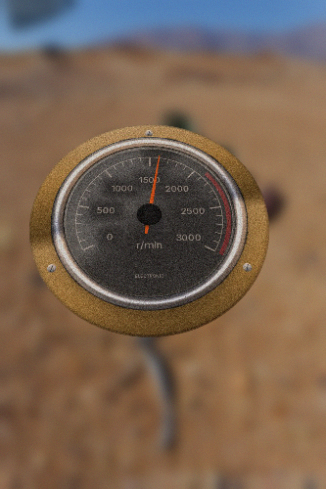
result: 1600 rpm
